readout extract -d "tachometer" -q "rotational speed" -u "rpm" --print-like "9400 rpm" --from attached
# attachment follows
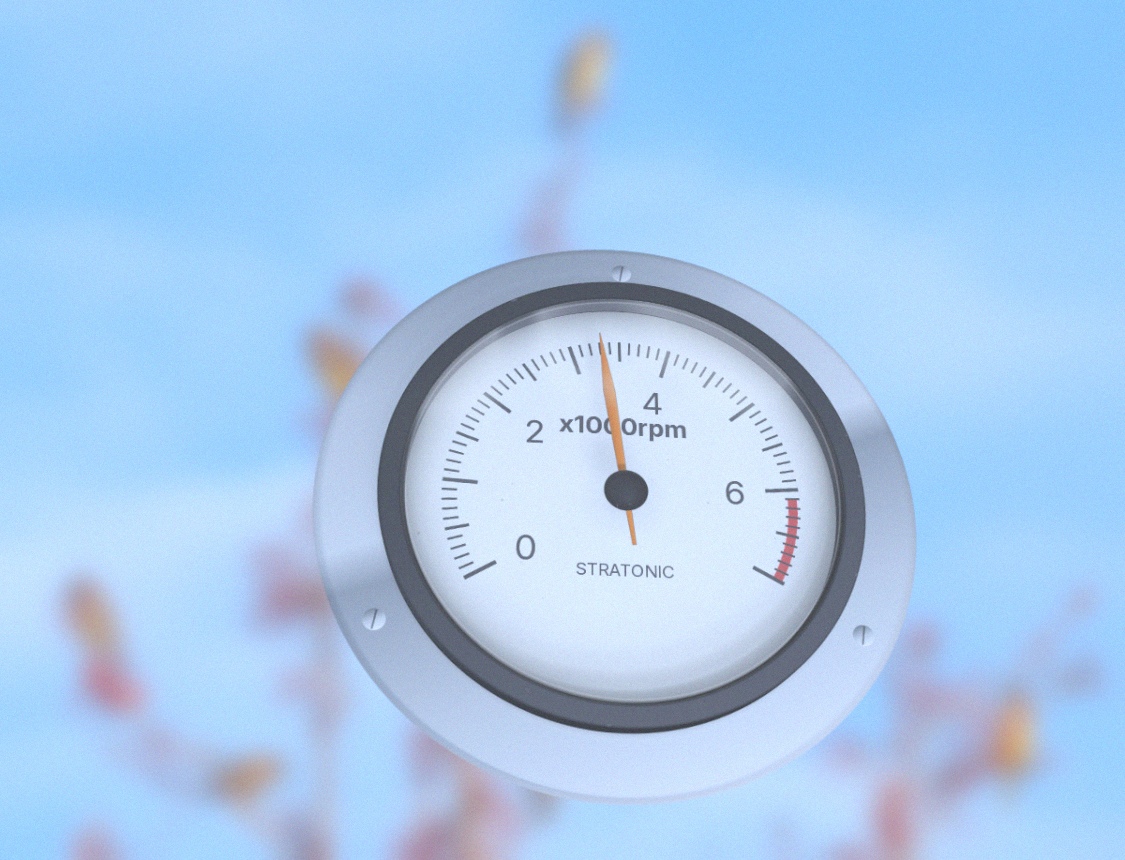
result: 3300 rpm
